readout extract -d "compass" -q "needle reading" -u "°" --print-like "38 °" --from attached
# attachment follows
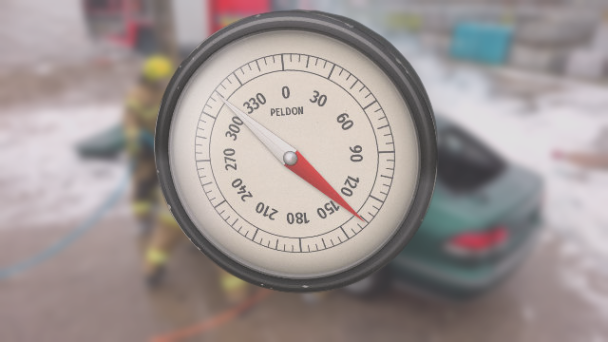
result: 135 °
